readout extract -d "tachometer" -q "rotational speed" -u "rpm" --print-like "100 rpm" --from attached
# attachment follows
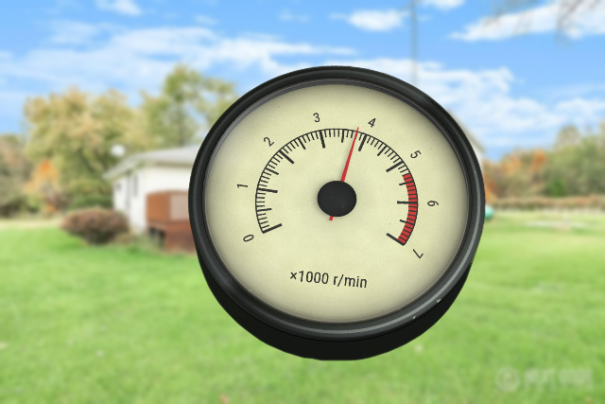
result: 3800 rpm
